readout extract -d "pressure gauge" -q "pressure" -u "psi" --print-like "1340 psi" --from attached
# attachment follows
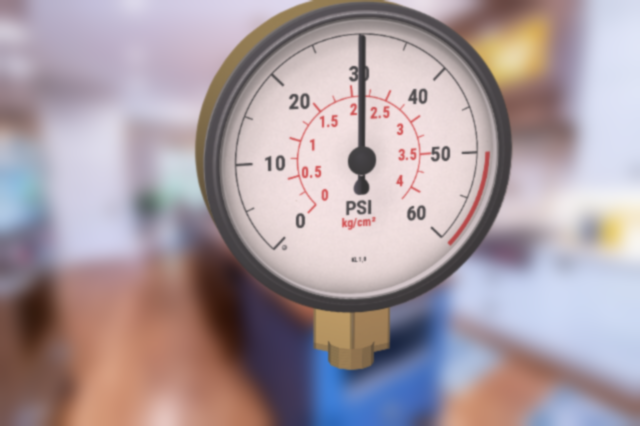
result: 30 psi
